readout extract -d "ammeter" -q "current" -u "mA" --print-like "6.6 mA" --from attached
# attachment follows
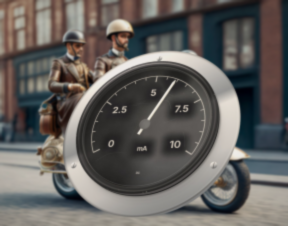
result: 6 mA
